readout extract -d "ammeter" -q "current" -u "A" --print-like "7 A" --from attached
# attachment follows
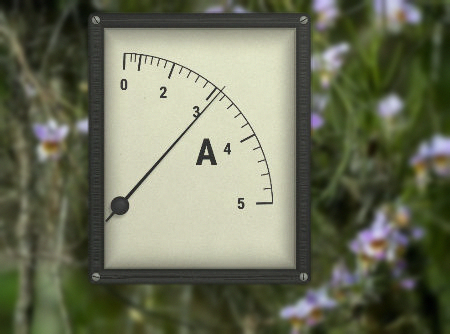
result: 3.1 A
